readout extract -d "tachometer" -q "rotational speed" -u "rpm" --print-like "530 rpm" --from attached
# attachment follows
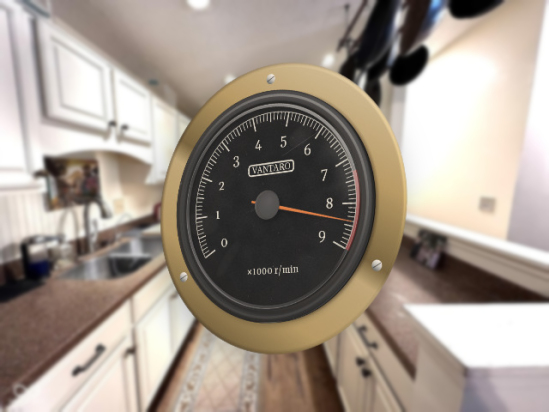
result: 8400 rpm
